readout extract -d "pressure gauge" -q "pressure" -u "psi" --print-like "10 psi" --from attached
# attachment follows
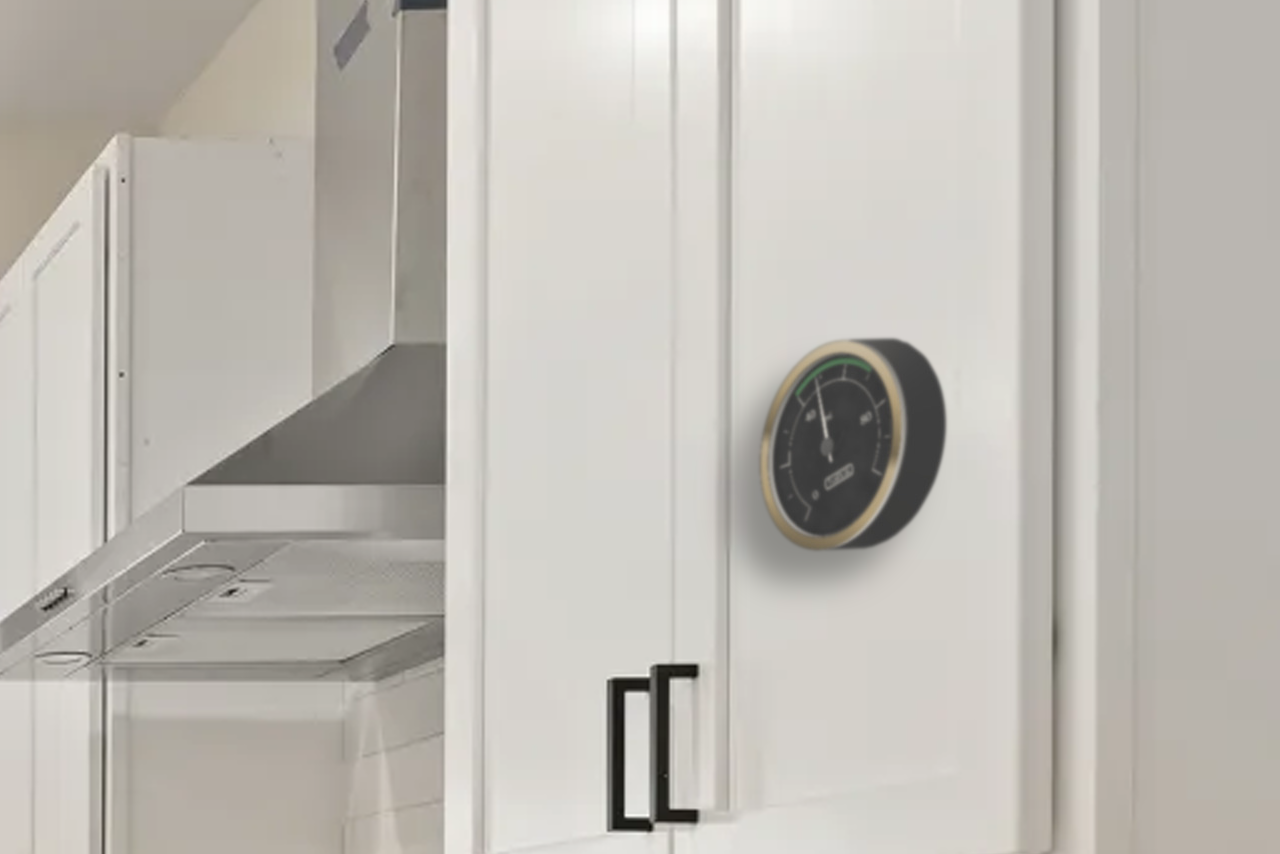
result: 50 psi
